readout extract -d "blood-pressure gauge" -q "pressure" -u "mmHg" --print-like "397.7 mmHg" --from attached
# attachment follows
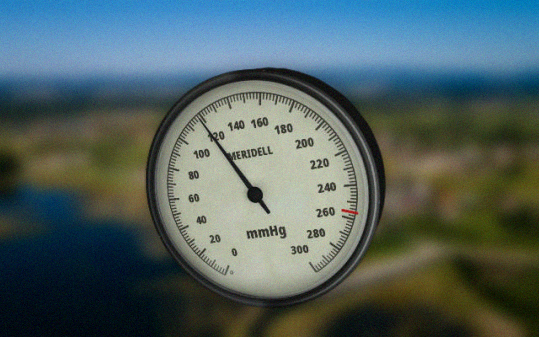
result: 120 mmHg
